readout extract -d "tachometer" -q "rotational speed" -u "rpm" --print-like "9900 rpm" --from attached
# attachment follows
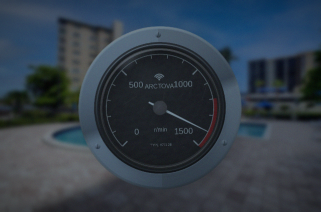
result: 1400 rpm
